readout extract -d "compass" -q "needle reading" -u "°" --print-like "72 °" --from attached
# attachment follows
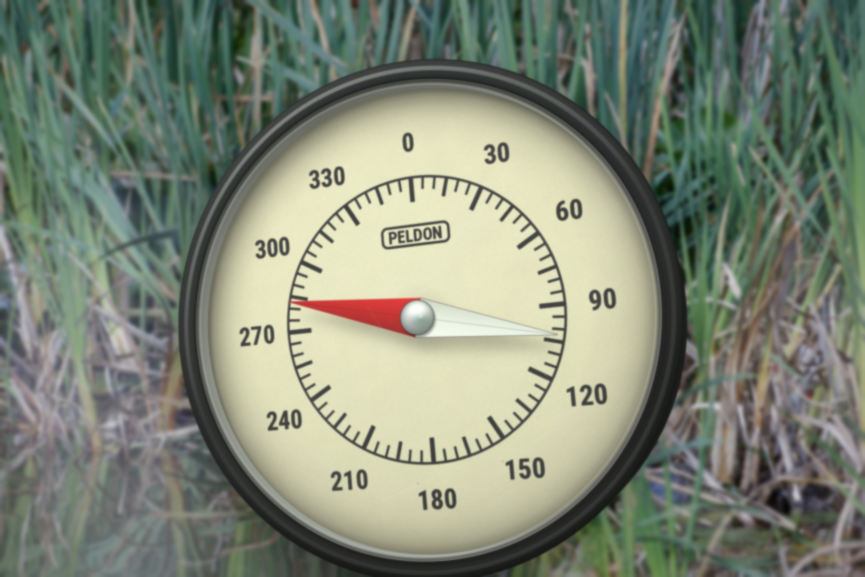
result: 282.5 °
